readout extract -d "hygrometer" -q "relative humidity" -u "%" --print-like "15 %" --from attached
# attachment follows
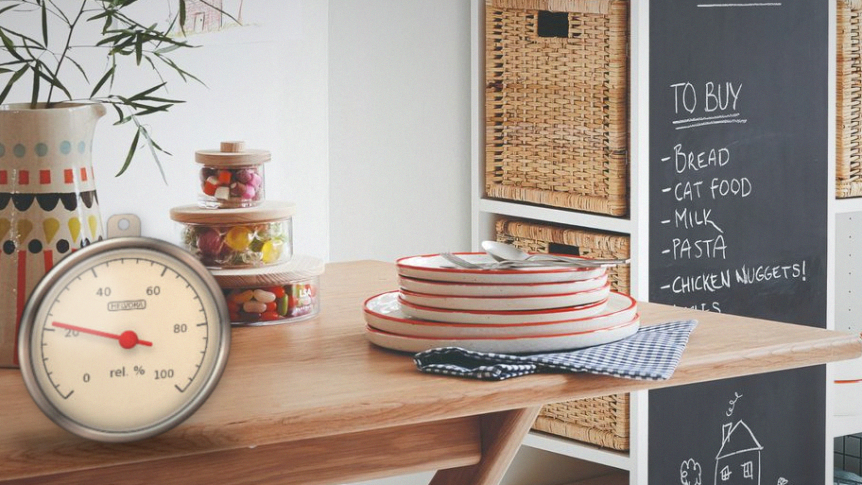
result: 22 %
